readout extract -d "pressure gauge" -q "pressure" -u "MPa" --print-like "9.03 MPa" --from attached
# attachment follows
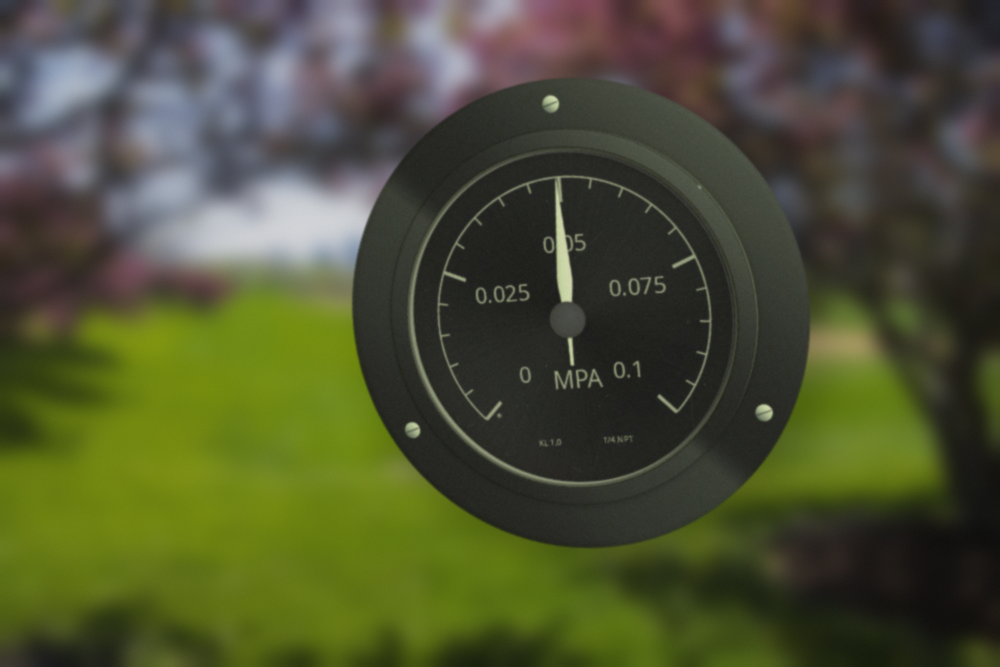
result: 0.05 MPa
